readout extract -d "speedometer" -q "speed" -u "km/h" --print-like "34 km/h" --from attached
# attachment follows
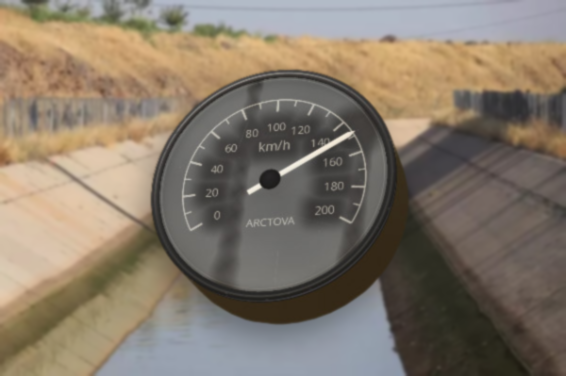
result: 150 km/h
